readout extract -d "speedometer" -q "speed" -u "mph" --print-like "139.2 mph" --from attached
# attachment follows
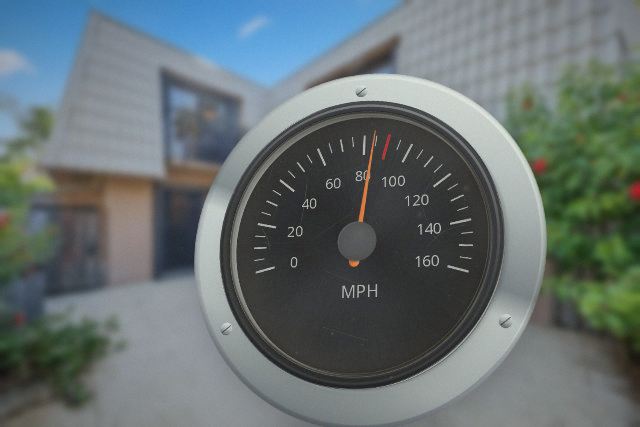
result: 85 mph
